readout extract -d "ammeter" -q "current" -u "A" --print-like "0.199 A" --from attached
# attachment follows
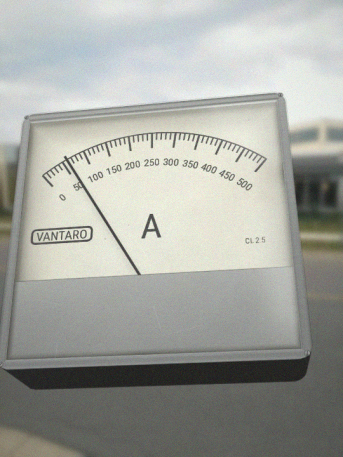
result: 60 A
